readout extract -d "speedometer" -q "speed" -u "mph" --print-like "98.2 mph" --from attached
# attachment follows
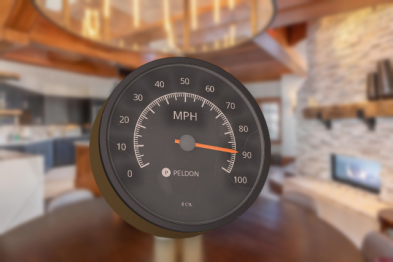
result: 90 mph
